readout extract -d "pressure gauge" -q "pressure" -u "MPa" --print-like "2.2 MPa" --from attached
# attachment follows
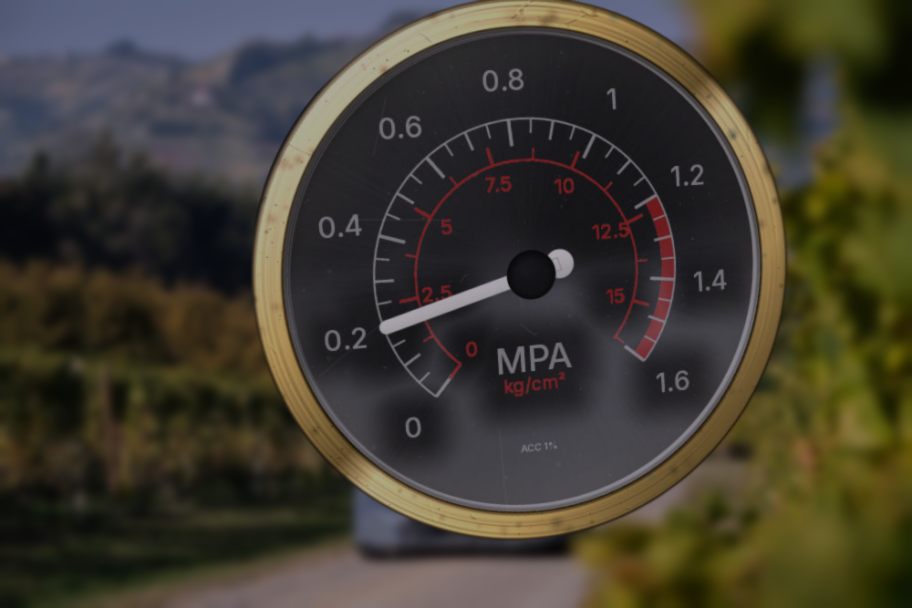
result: 0.2 MPa
